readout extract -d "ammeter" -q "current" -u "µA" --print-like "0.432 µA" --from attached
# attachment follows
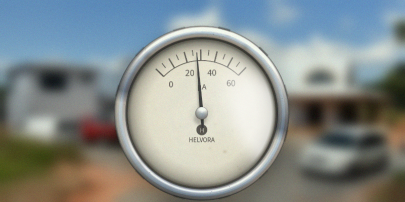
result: 27.5 µA
